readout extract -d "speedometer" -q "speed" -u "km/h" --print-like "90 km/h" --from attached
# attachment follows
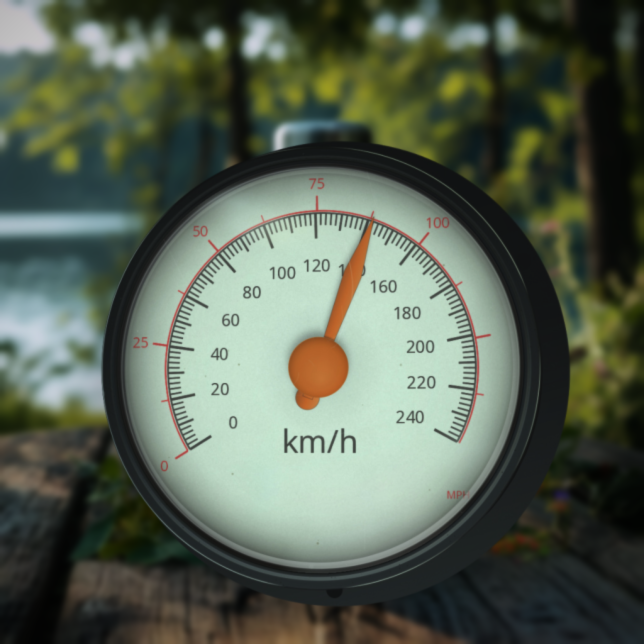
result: 142 km/h
